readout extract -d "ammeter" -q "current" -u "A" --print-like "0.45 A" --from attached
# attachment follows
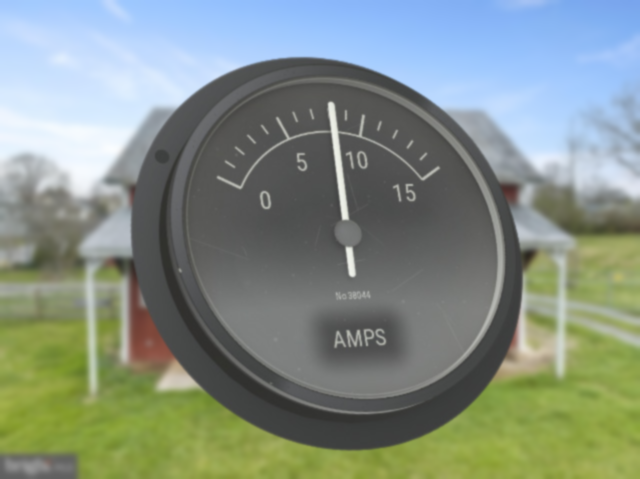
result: 8 A
